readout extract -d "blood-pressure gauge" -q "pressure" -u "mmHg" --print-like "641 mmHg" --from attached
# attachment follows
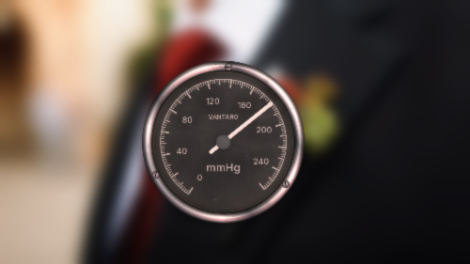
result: 180 mmHg
